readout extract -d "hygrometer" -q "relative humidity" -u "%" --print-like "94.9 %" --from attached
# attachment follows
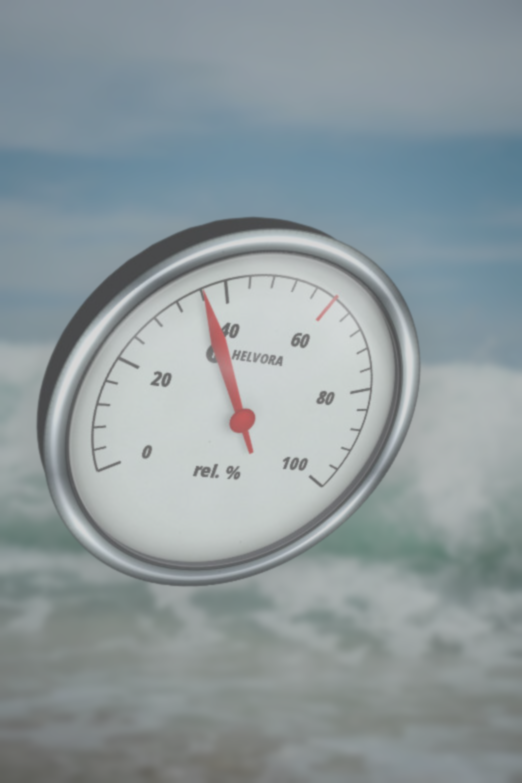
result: 36 %
